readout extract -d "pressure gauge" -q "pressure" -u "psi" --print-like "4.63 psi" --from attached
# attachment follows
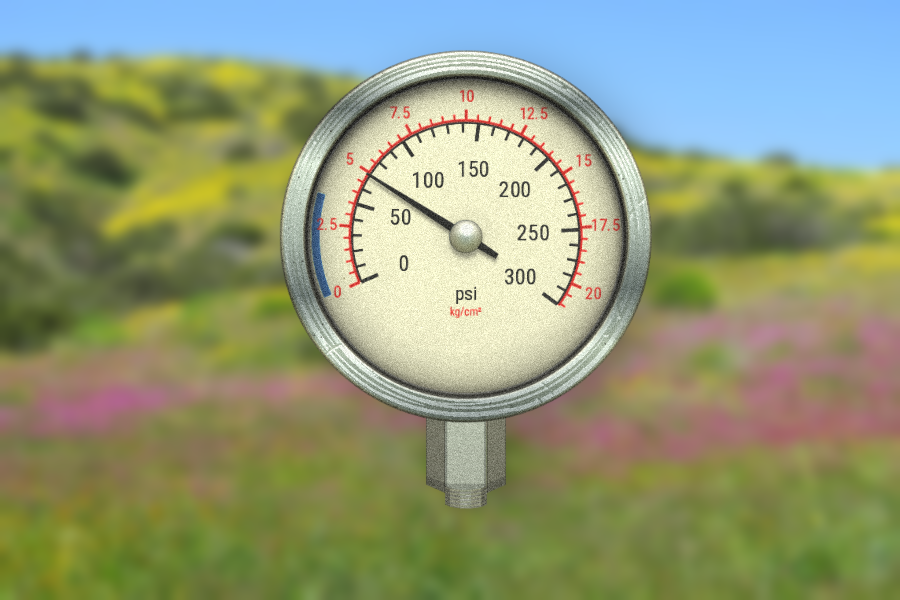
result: 70 psi
